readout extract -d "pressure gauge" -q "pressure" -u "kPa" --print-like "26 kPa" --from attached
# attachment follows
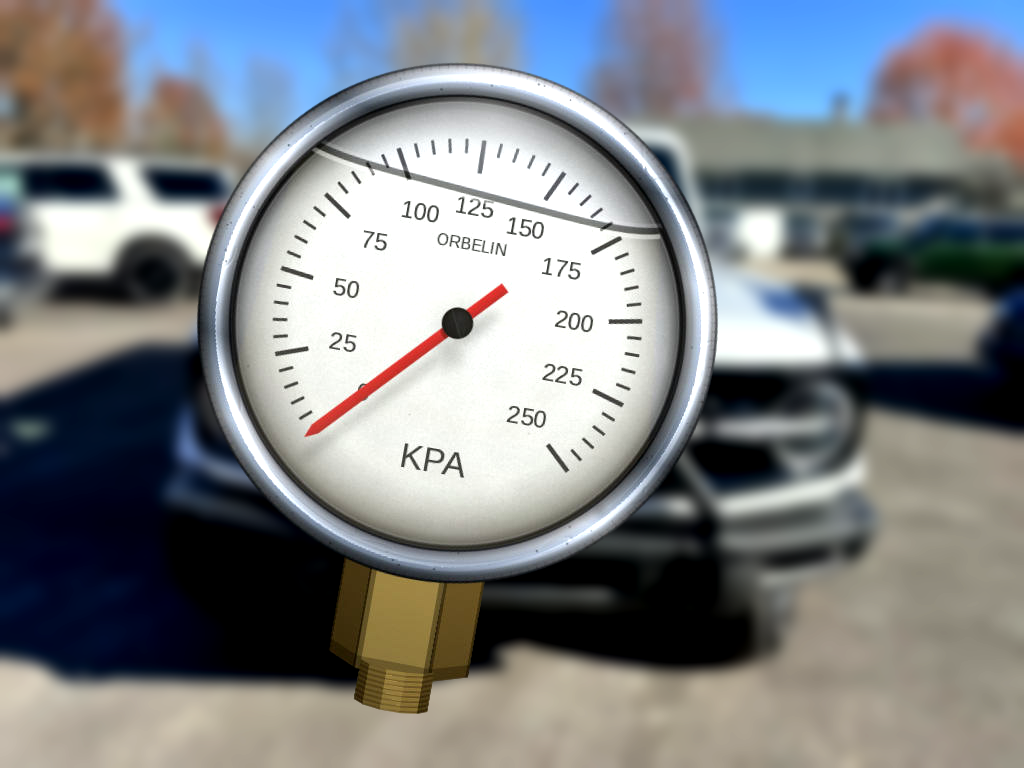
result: 0 kPa
